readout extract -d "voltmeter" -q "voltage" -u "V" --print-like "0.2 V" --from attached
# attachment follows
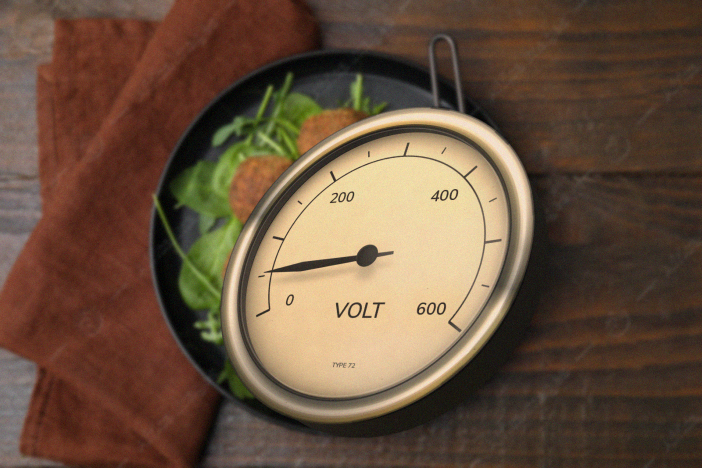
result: 50 V
